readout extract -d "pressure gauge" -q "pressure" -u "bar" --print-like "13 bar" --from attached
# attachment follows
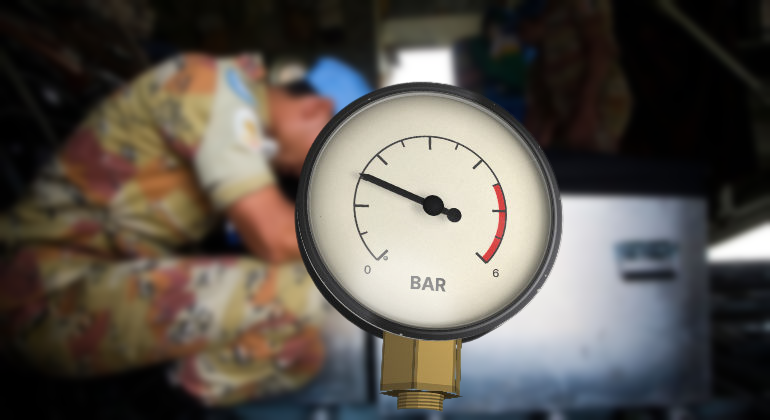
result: 1.5 bar
